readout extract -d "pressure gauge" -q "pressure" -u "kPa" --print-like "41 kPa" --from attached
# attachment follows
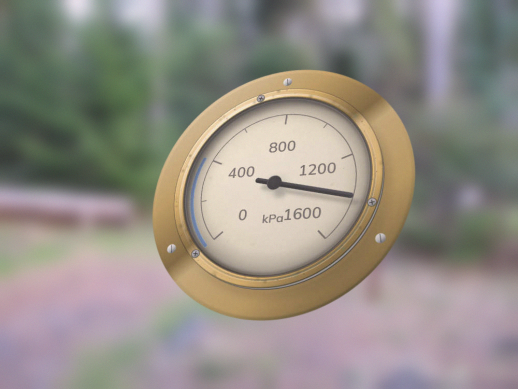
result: 1400 kPa
